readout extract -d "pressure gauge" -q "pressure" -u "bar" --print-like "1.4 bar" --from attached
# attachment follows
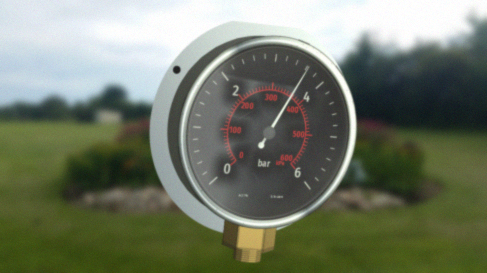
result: 3.6 bar
